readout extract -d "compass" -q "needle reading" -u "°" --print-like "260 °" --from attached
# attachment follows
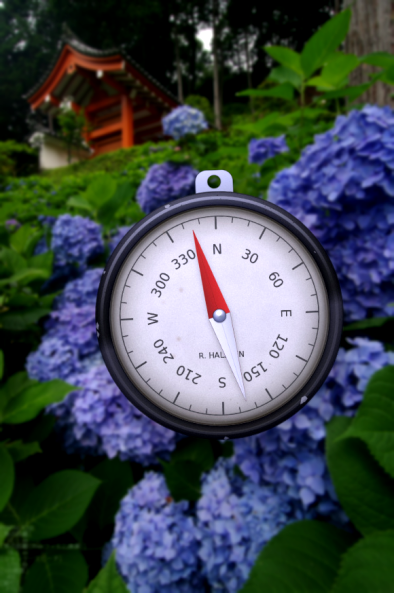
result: 345 °
